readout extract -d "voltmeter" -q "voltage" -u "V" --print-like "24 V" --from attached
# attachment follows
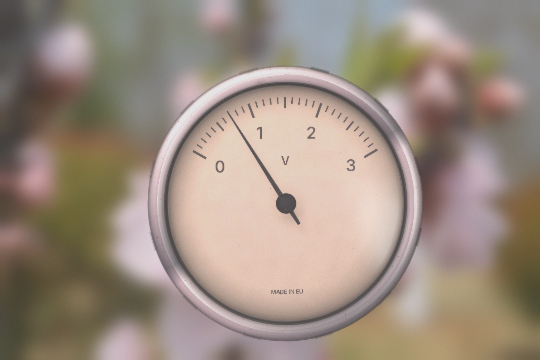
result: 0.7 V
